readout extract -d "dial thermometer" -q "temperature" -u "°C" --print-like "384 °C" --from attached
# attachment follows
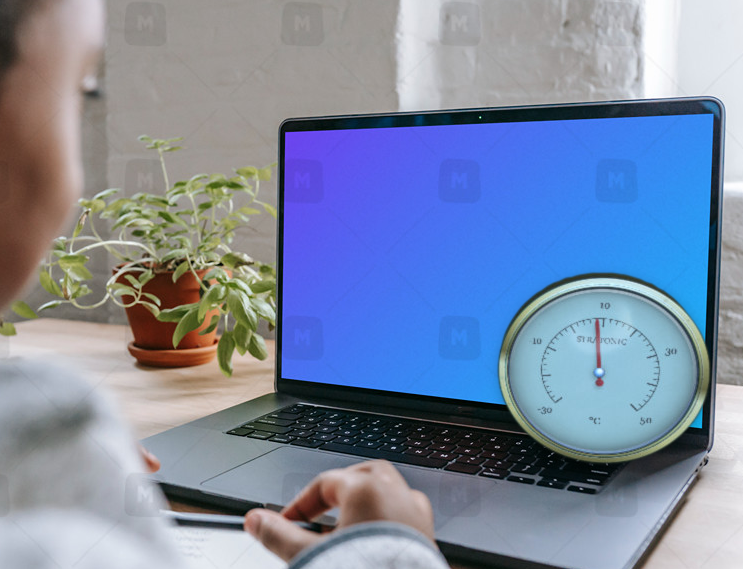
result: 8 °C
